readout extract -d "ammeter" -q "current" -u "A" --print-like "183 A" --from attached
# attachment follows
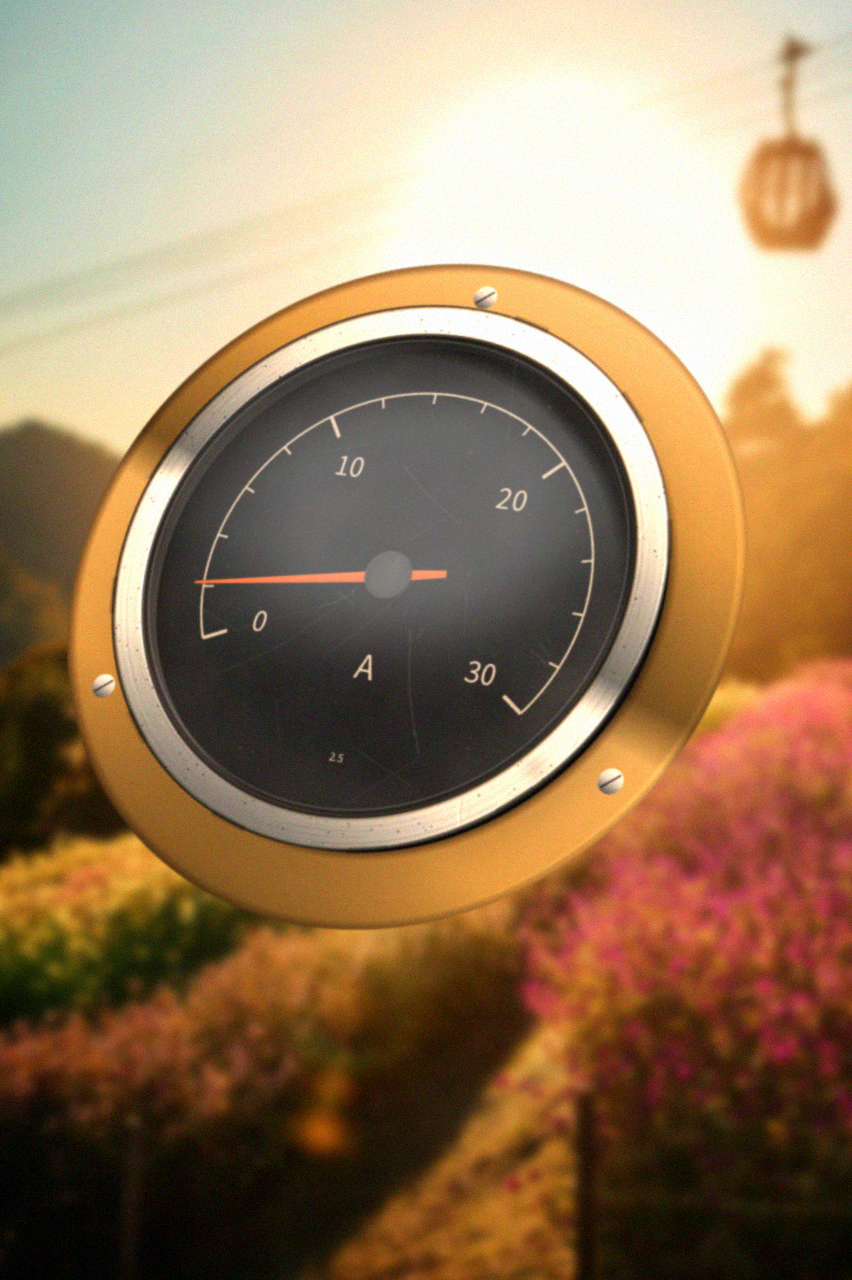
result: 2 A
